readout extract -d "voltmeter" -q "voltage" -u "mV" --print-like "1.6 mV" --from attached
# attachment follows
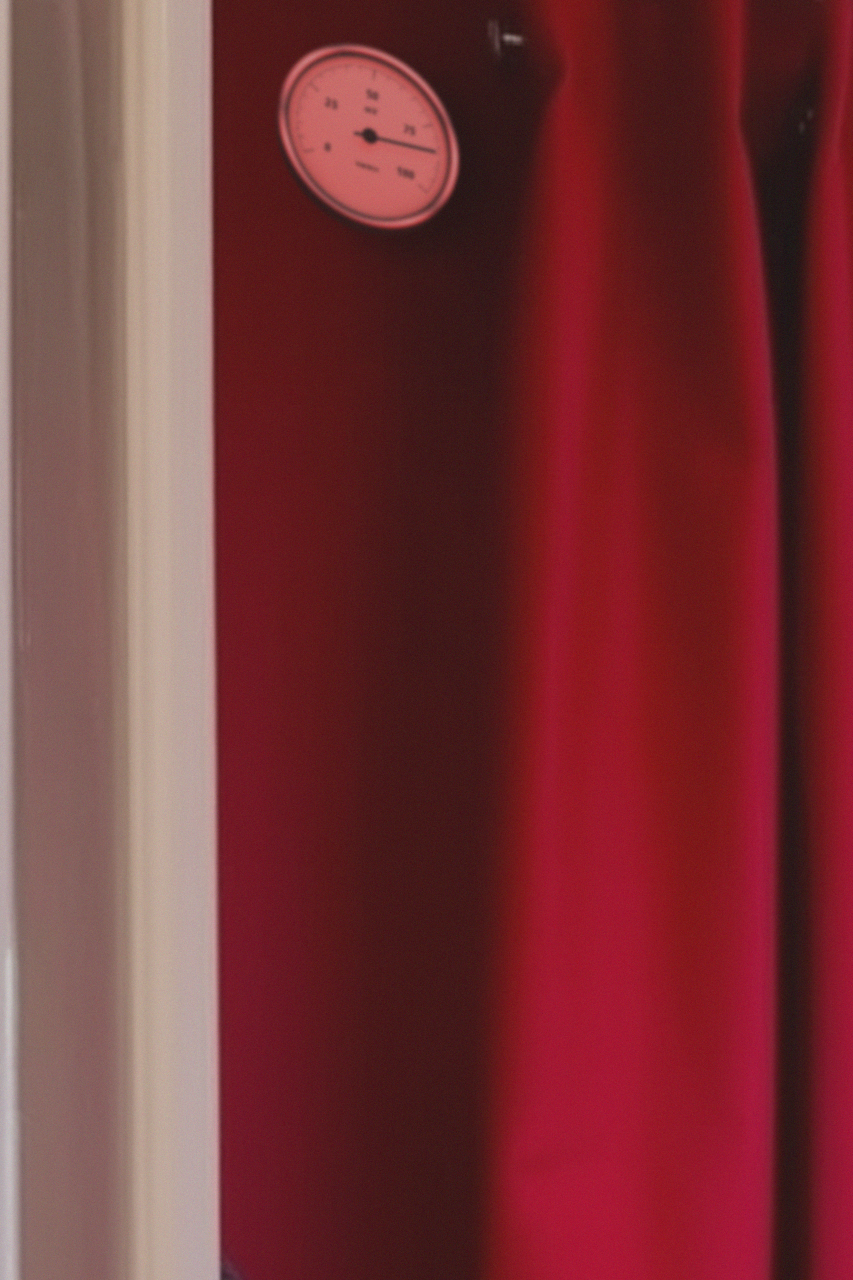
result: 85 mV
